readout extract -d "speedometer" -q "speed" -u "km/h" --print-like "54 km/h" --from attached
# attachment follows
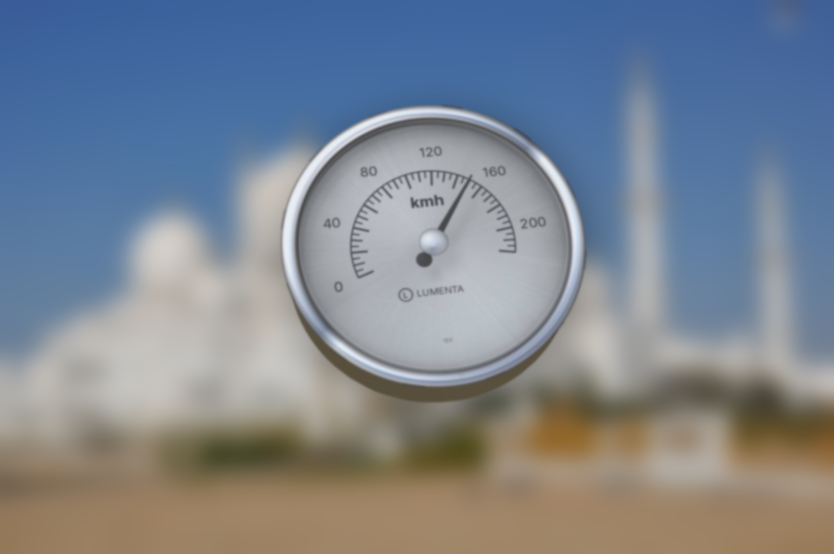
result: 150 km/h
